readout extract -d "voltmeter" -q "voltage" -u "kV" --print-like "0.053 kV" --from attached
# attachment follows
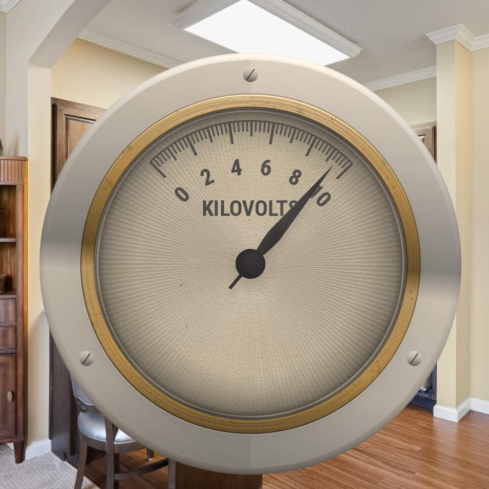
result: 9.4 kV
